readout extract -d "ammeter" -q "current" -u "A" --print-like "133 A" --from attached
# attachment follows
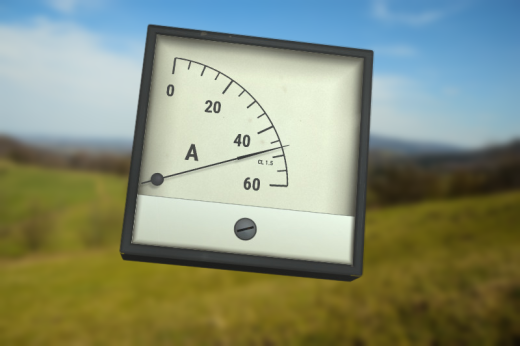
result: 47.5 A
